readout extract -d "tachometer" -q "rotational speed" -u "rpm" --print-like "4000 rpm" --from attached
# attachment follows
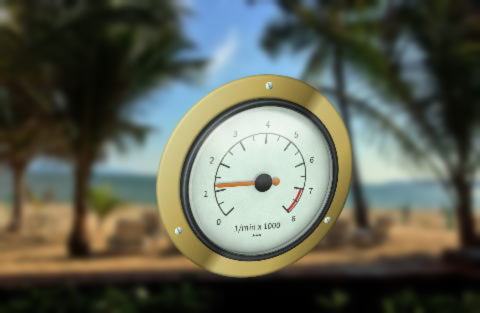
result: 1250 rpm
